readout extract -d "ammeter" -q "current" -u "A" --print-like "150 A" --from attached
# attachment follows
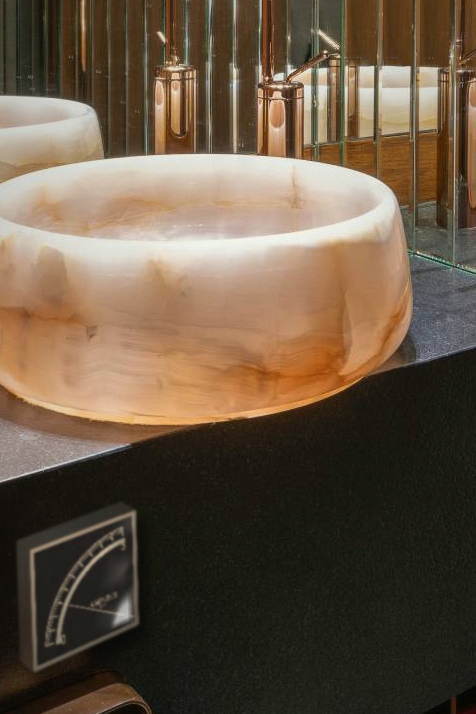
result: 1.5 A
